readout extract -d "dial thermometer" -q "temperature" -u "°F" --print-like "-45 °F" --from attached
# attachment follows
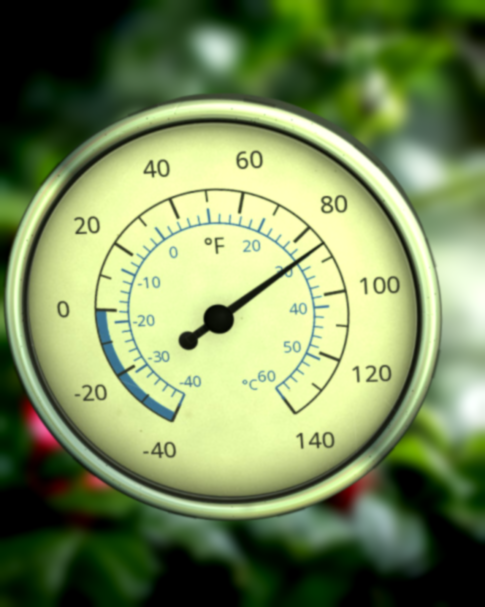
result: 85 °F
